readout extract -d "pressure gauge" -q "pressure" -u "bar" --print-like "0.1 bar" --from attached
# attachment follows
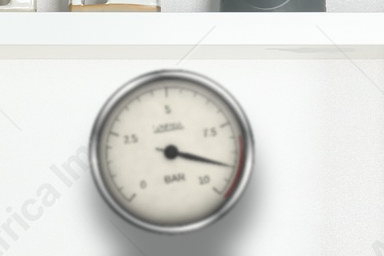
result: 9 bar
